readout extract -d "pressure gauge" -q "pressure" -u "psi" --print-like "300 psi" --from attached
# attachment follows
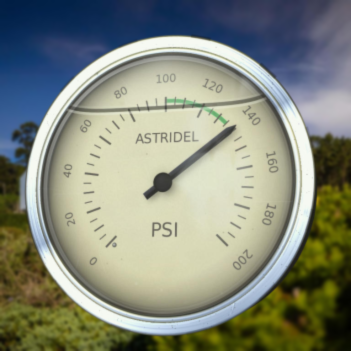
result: 140 psi
